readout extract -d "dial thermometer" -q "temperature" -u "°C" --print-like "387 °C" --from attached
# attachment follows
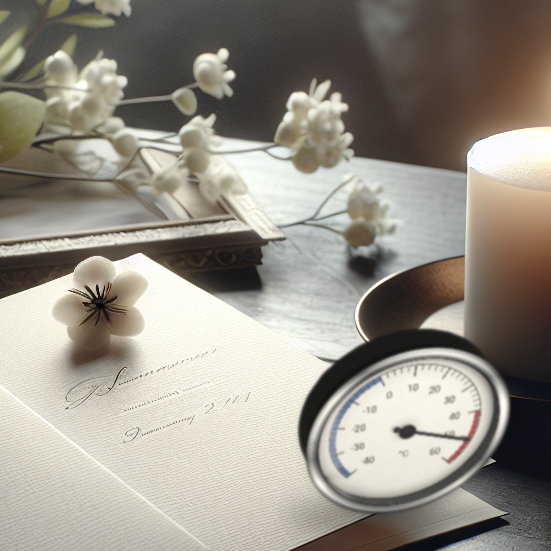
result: 50 °C
